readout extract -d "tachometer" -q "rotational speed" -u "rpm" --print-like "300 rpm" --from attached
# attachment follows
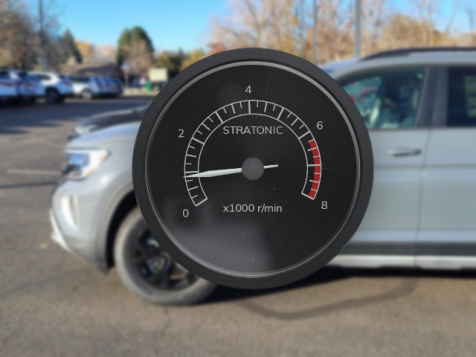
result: 875 rpm
